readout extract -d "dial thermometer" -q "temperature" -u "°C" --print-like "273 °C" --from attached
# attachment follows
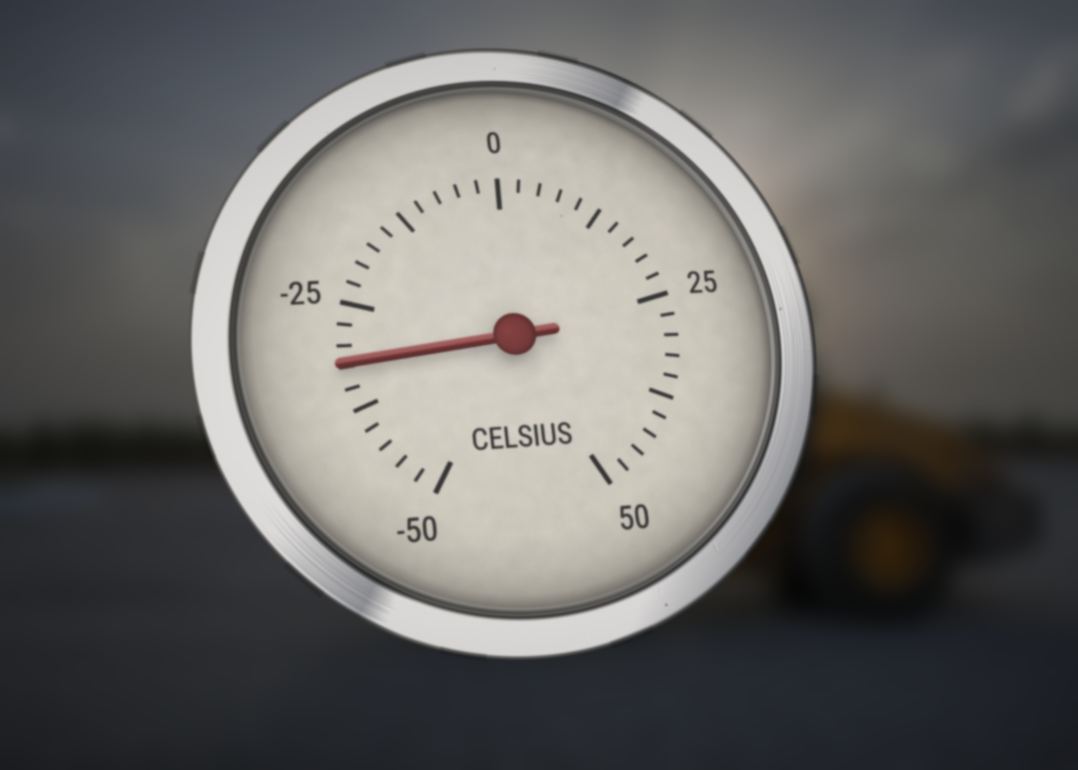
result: -32.5 °C
